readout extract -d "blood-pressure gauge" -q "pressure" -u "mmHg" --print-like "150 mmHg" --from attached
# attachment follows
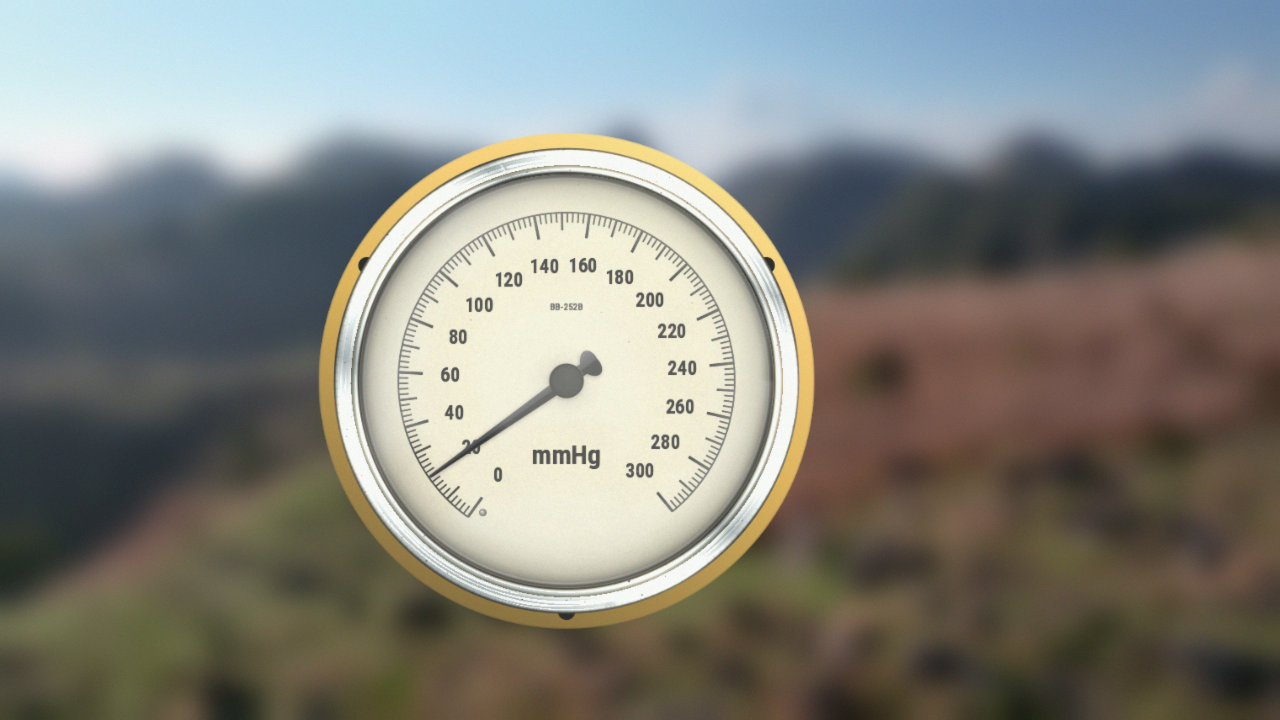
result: 20 mmHg
